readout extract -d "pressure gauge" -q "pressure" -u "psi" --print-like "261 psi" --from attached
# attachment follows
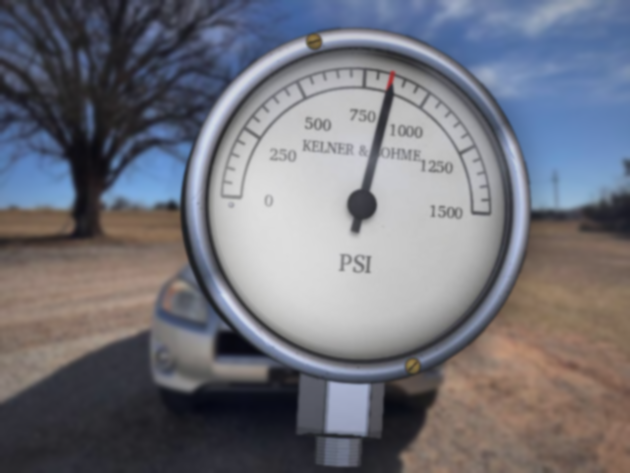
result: 850 psi
